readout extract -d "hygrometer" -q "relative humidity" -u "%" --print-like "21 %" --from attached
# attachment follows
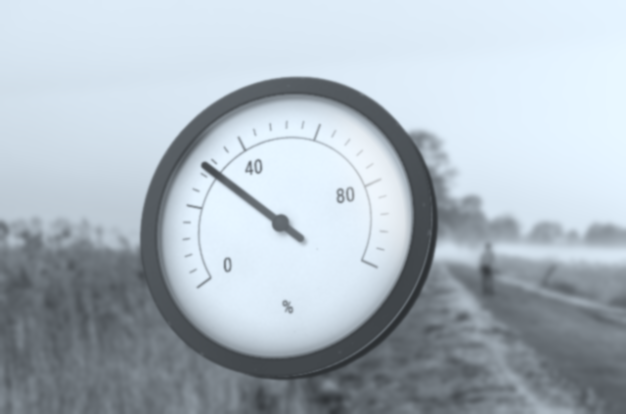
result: 30 %
